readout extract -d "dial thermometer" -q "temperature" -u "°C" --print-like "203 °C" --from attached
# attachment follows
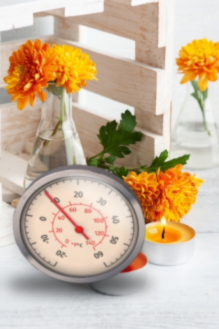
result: 10 °C
